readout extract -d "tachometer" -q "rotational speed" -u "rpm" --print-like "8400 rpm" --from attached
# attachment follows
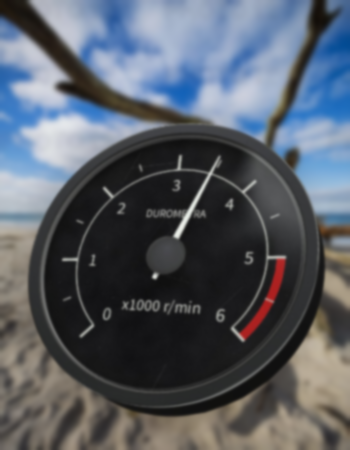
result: 3500 rpm
